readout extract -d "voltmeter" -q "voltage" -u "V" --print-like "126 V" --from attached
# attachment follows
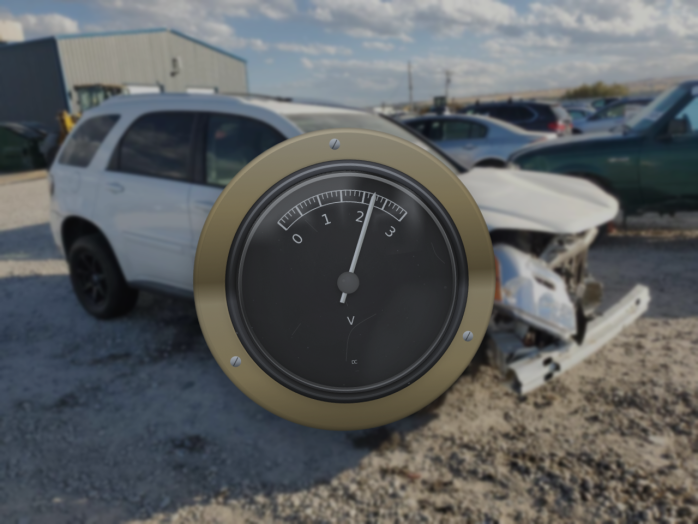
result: 2.2 V
